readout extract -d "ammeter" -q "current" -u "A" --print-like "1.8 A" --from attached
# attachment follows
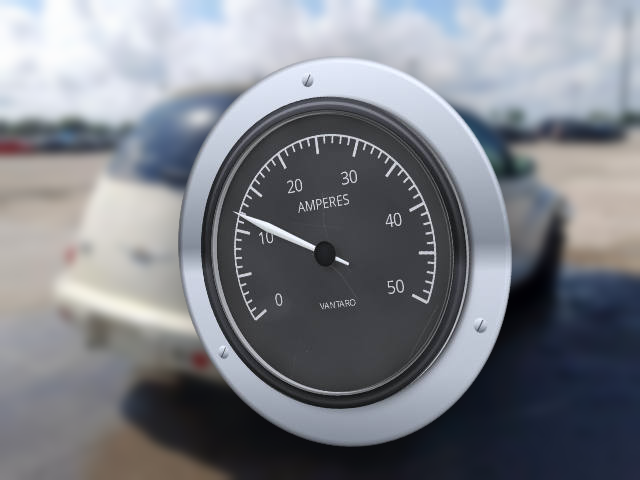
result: 12 A
